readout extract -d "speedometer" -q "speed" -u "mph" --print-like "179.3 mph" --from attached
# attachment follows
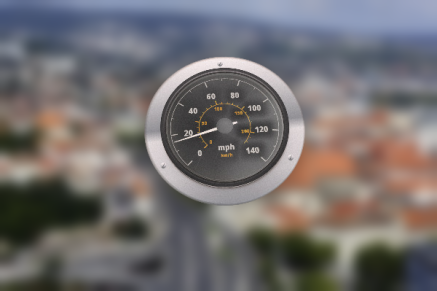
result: 15 mph
